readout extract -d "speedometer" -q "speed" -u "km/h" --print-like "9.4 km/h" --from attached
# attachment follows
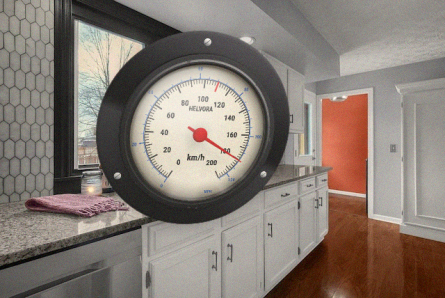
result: 180 km/h
